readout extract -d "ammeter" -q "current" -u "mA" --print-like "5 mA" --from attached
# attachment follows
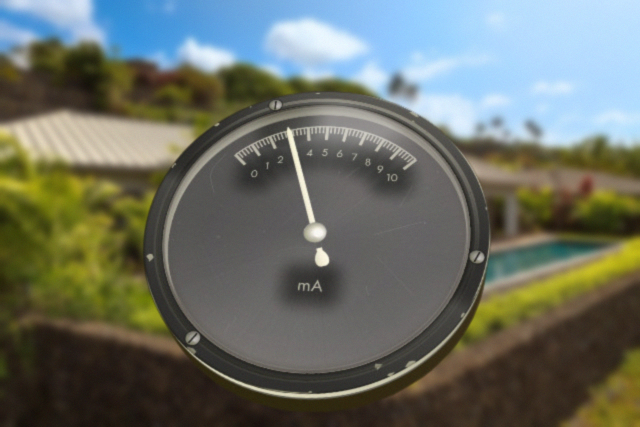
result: 3 mA
